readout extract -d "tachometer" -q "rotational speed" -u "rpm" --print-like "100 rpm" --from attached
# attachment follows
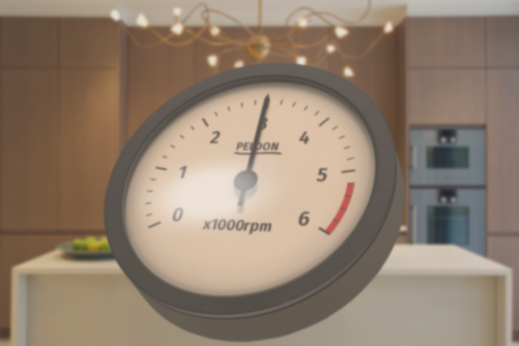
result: 3000 rpm
